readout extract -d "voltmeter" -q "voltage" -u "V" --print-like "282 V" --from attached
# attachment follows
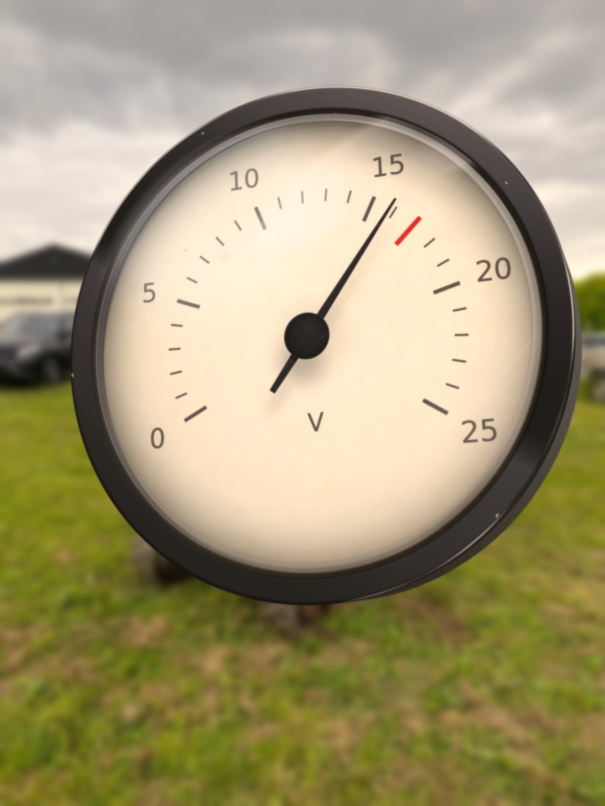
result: 16 V
